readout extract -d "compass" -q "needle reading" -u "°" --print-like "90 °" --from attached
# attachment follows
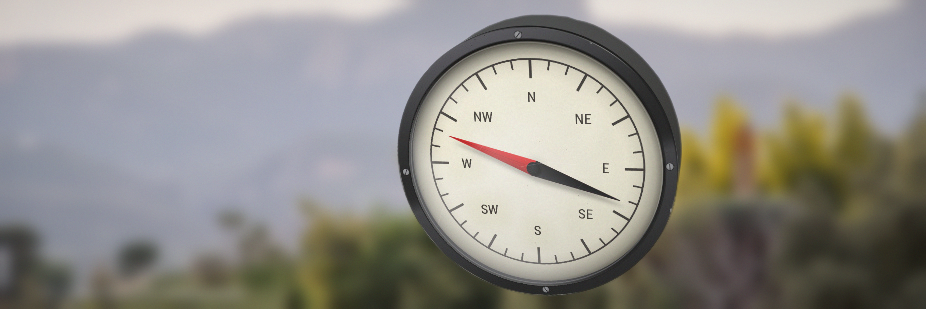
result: 290 °
